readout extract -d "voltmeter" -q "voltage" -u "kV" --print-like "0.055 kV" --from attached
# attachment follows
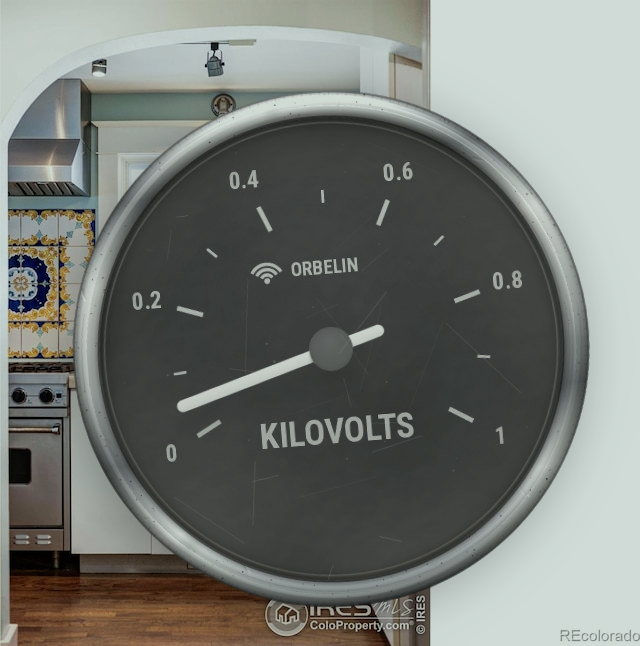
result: 0.05 kV
